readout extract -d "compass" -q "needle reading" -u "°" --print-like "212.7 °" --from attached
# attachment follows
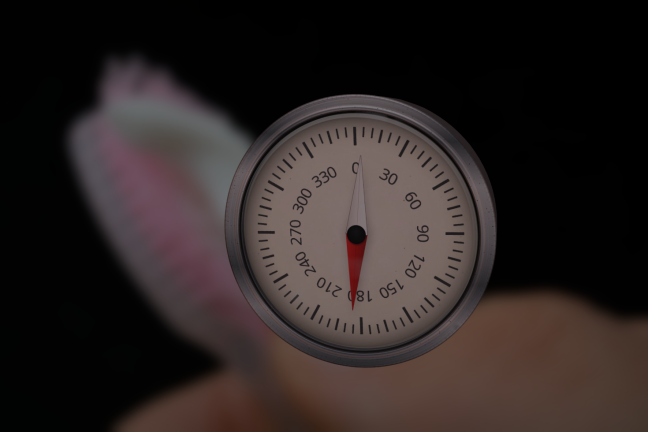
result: 185 °
